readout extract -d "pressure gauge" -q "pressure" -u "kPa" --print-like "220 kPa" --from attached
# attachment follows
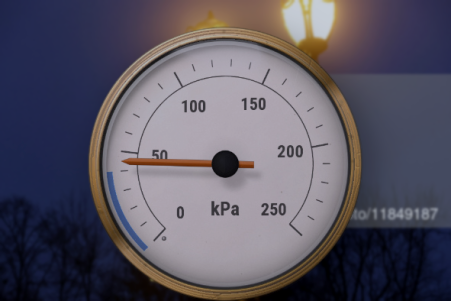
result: 45 kPa
